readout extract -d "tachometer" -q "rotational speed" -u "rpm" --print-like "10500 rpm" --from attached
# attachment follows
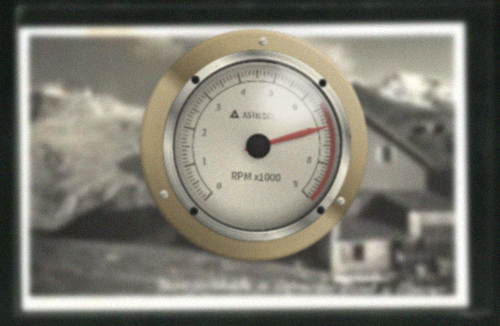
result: 7000 rpm
